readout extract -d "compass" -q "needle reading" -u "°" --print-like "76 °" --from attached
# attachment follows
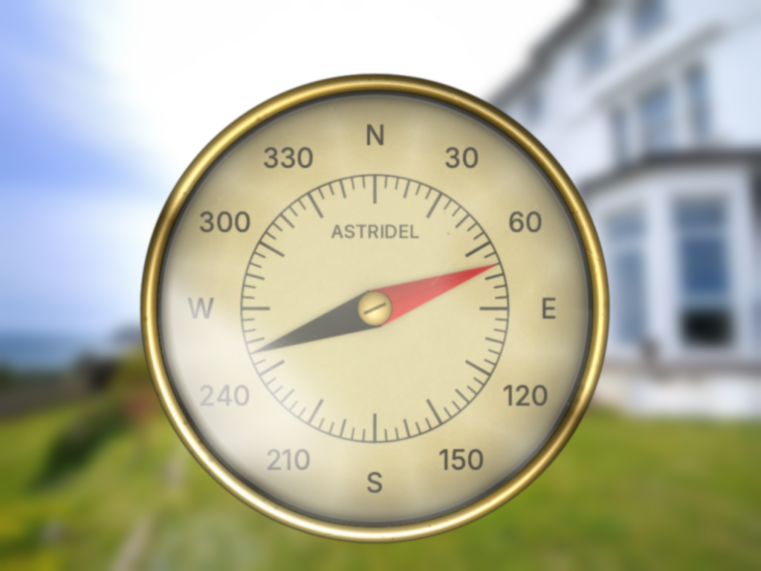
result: 70 °
